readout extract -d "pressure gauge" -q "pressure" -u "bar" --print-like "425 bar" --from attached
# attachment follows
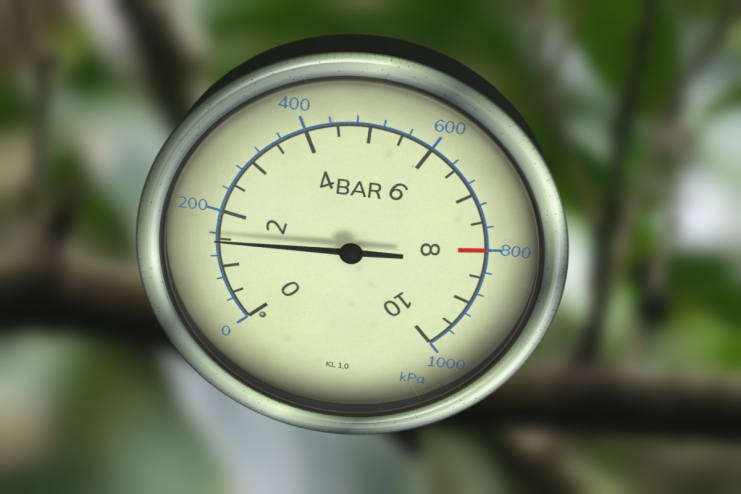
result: 1.5 bar
